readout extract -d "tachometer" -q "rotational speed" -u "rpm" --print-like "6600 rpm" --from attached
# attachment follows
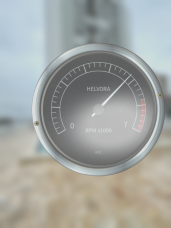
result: 4800 rpm
